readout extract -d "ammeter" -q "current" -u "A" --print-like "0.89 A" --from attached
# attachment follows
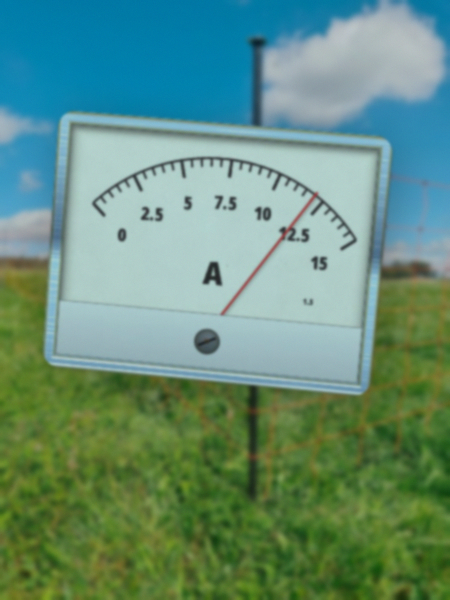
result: 12 A
